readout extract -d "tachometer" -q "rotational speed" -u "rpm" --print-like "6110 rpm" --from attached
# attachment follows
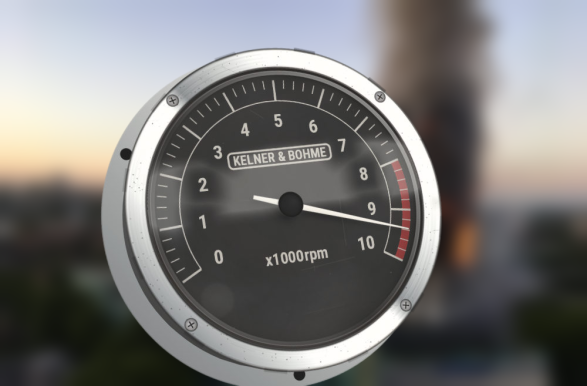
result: 9400 rpm
